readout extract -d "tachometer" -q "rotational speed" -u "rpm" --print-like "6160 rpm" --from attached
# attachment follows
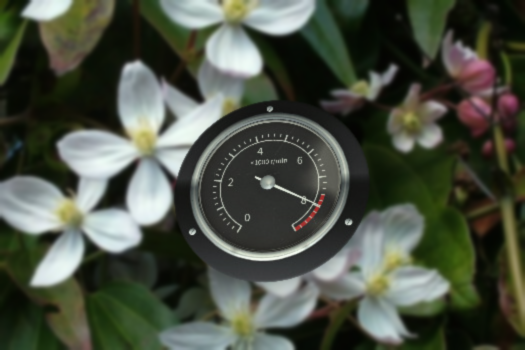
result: 8000 rpm
